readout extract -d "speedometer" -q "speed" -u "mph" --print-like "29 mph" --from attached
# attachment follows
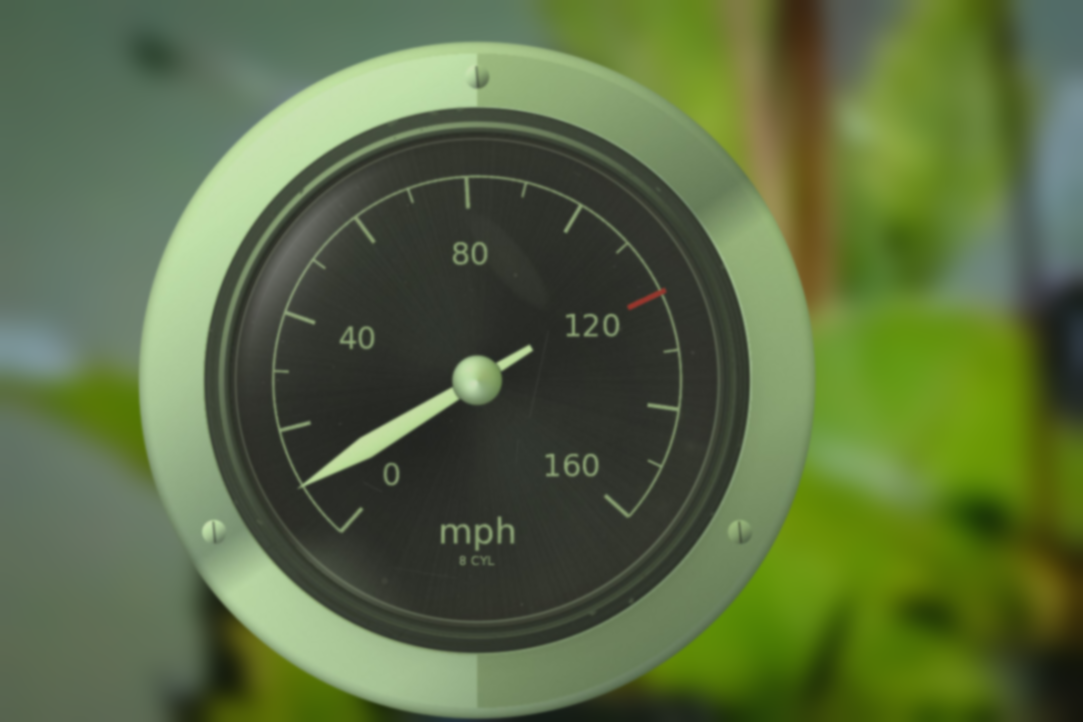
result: 10 mph
